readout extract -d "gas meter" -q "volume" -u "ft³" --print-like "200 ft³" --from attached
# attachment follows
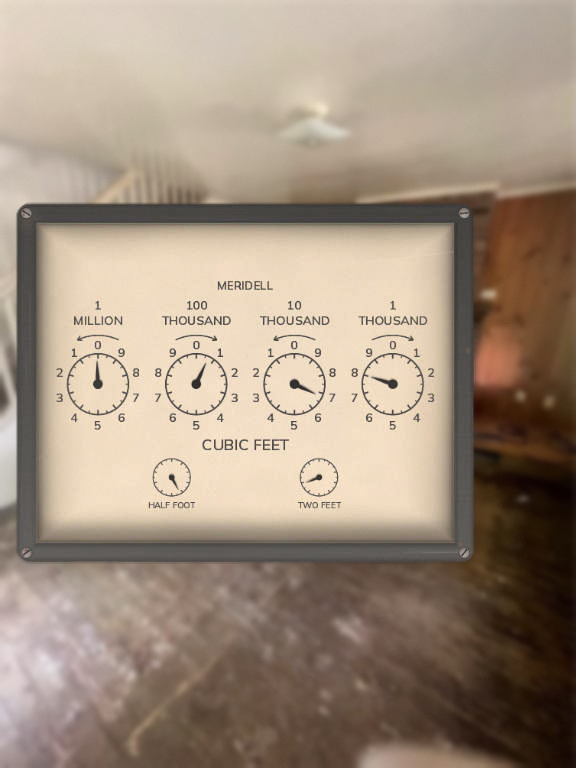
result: 6800 ft³
